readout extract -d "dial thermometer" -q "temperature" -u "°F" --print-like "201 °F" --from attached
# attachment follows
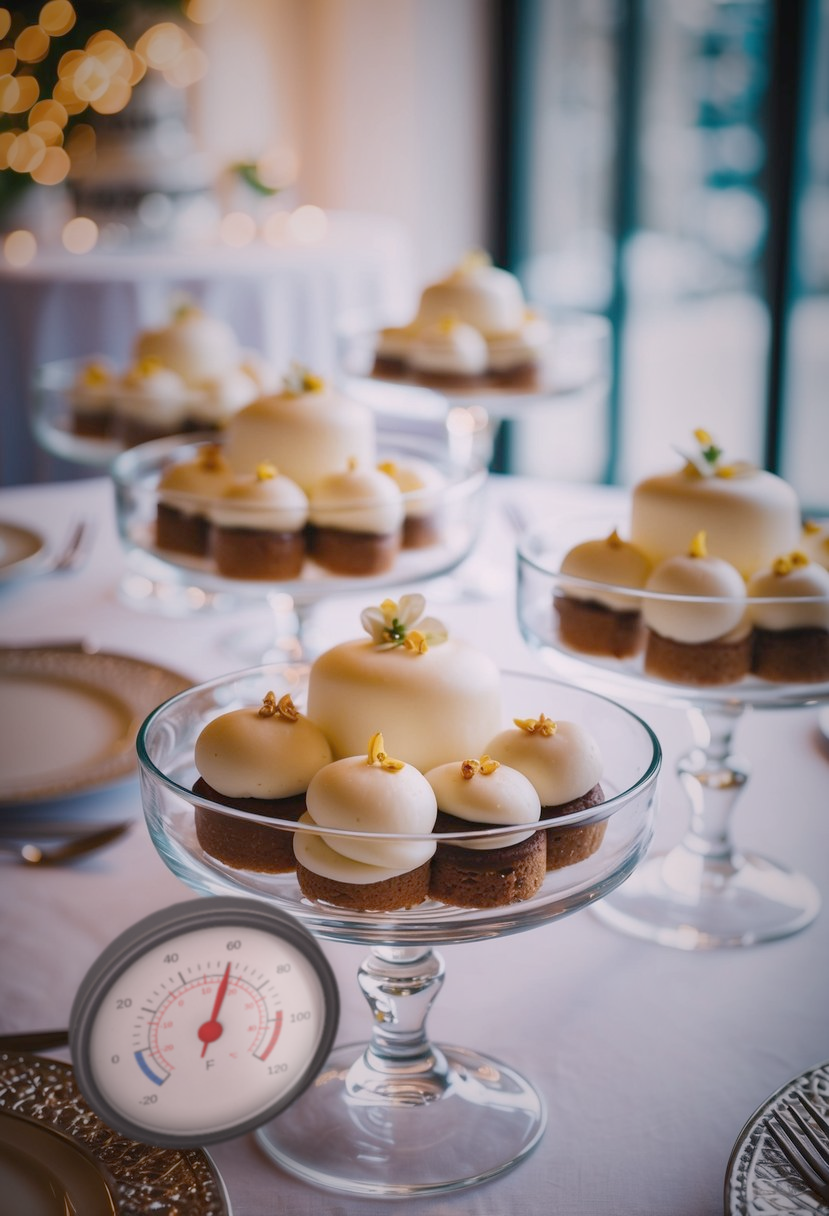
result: 60 °F
